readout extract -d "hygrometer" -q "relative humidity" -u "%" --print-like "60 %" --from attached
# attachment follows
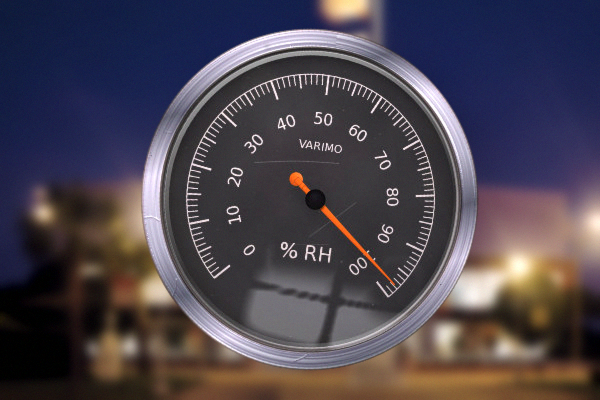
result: 98 %
